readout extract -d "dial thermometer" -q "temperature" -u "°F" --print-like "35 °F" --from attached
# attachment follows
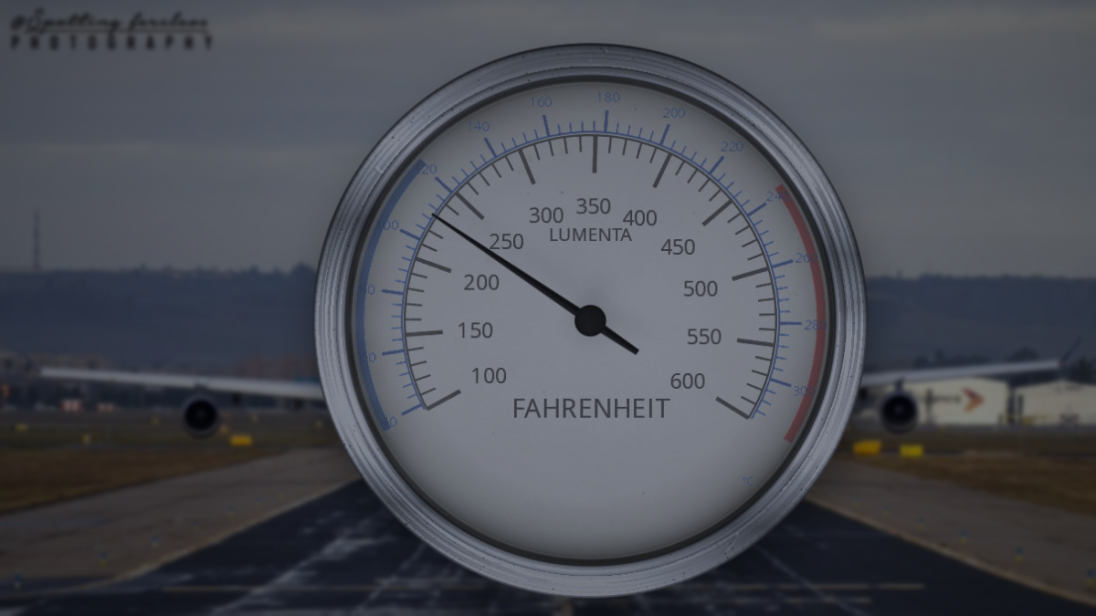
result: 230 °F
